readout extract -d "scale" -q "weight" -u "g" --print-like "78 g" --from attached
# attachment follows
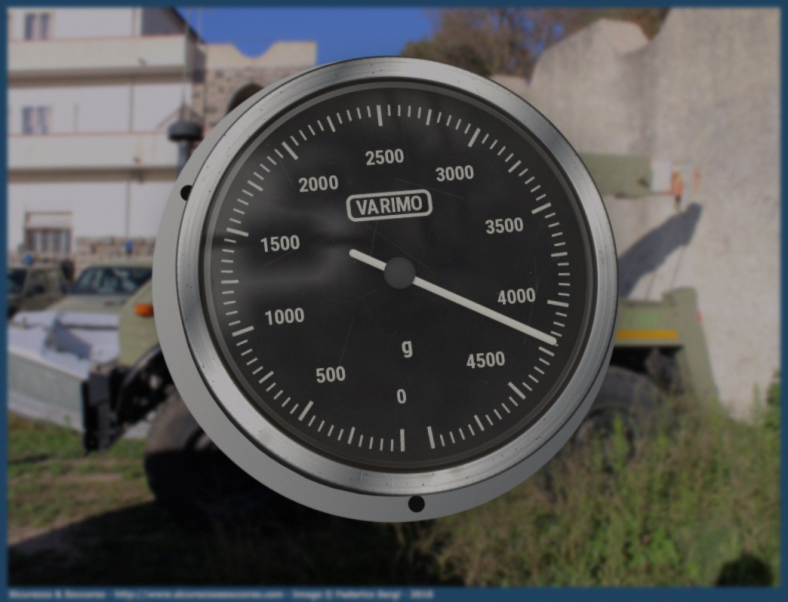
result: 4200 g
